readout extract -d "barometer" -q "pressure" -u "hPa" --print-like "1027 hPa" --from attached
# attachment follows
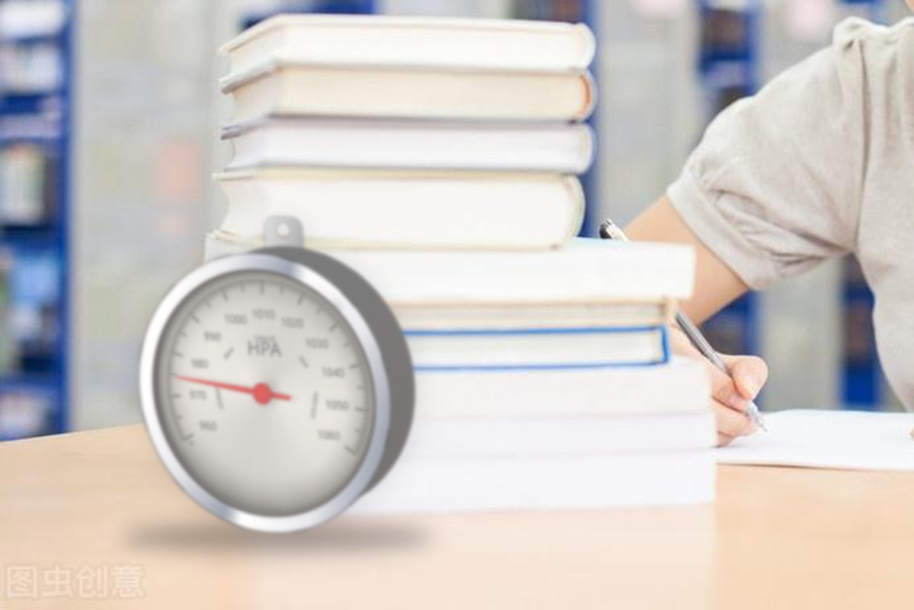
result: 975 hPa
